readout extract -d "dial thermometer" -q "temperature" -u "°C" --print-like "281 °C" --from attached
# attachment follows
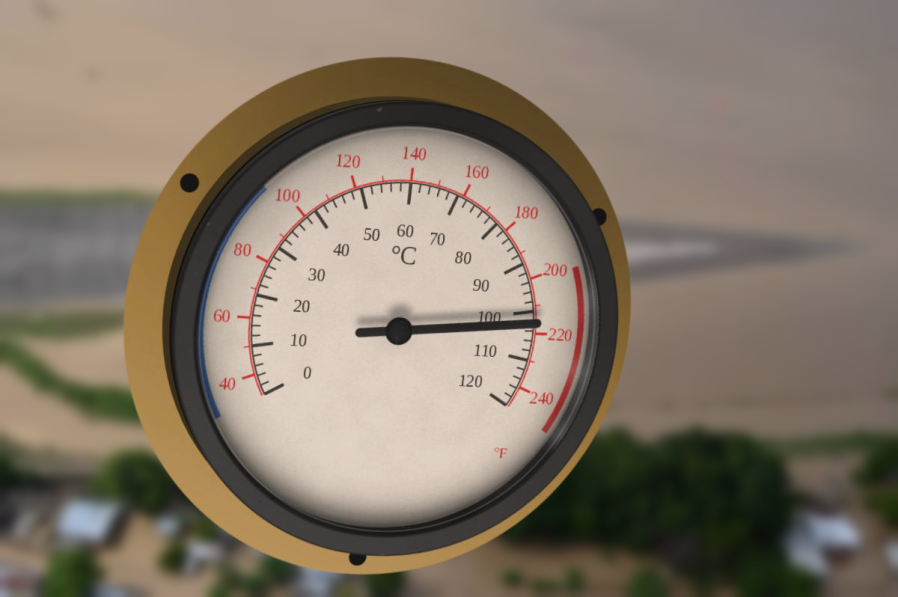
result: 102 °C
